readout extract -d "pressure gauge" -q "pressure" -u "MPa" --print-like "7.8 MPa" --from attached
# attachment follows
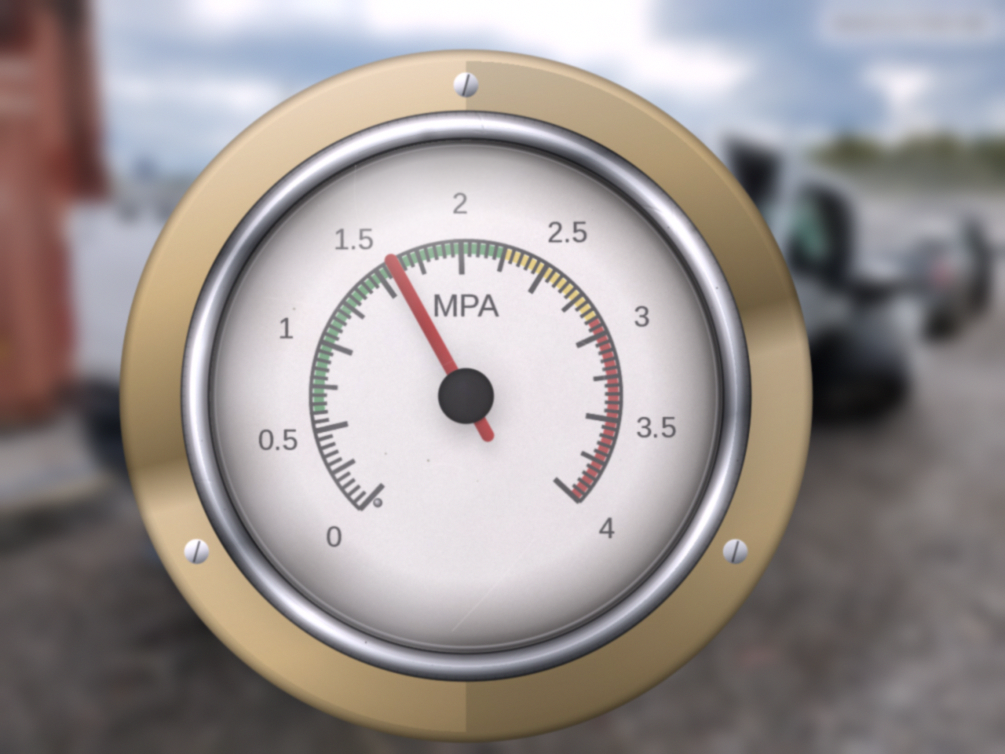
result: 1.6 MPa
